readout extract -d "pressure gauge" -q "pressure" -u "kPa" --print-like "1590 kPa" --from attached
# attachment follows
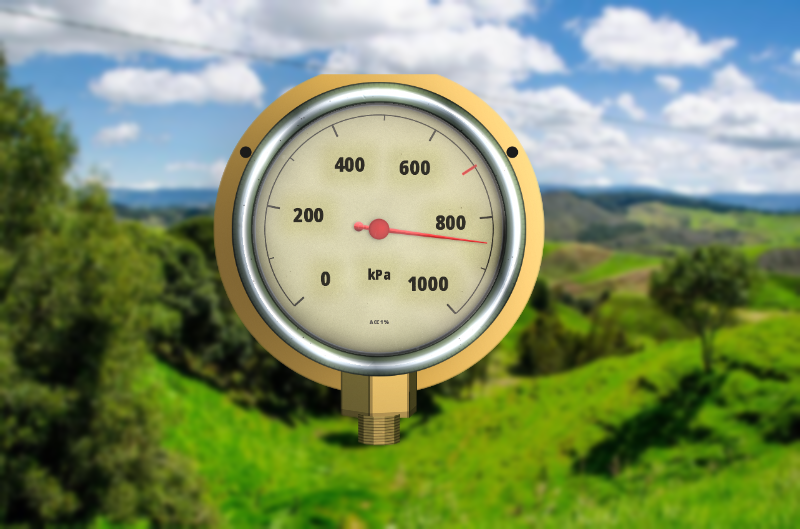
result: 850 kPa
